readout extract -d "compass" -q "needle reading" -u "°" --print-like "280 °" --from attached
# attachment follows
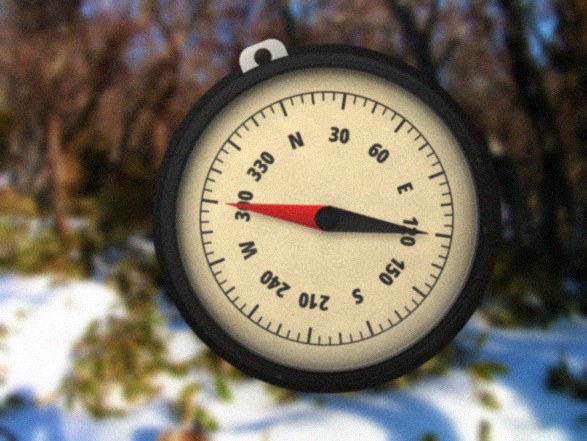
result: 300 °
